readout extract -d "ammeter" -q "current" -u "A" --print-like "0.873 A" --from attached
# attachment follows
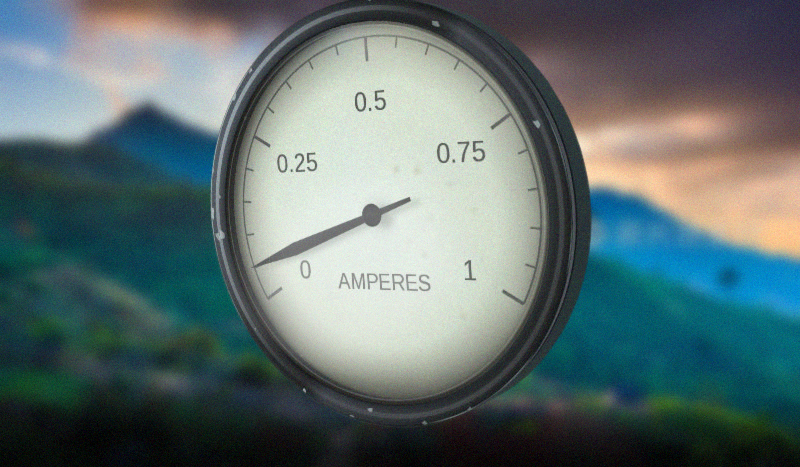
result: 0.05 A
